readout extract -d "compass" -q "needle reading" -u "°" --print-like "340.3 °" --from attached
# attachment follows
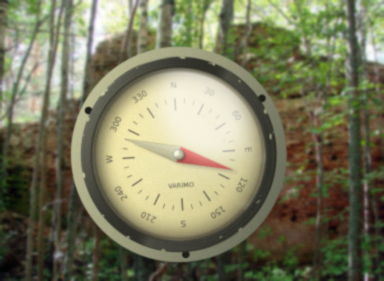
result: 110 °
